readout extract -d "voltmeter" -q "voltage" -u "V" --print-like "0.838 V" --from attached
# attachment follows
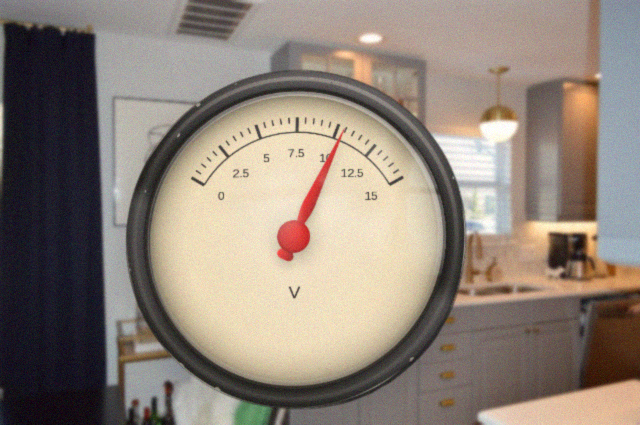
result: 10.5 V
